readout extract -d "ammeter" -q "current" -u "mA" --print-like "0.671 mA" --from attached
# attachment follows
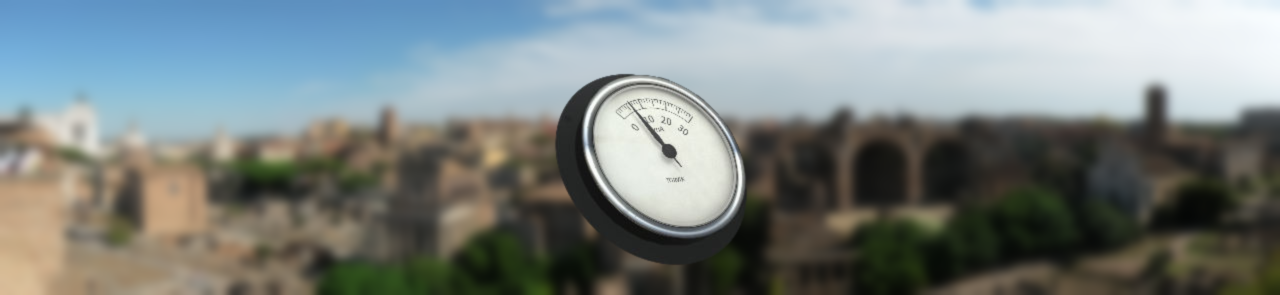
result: 5 mA
